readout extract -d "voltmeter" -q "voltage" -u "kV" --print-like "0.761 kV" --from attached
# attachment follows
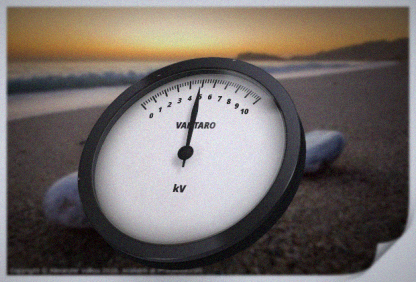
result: 5 kV
